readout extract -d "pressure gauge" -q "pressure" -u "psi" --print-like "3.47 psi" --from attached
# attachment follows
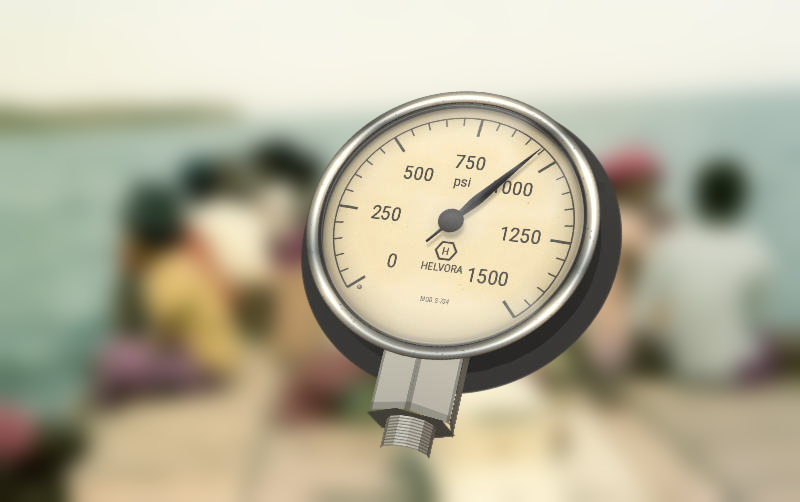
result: 950 psi
